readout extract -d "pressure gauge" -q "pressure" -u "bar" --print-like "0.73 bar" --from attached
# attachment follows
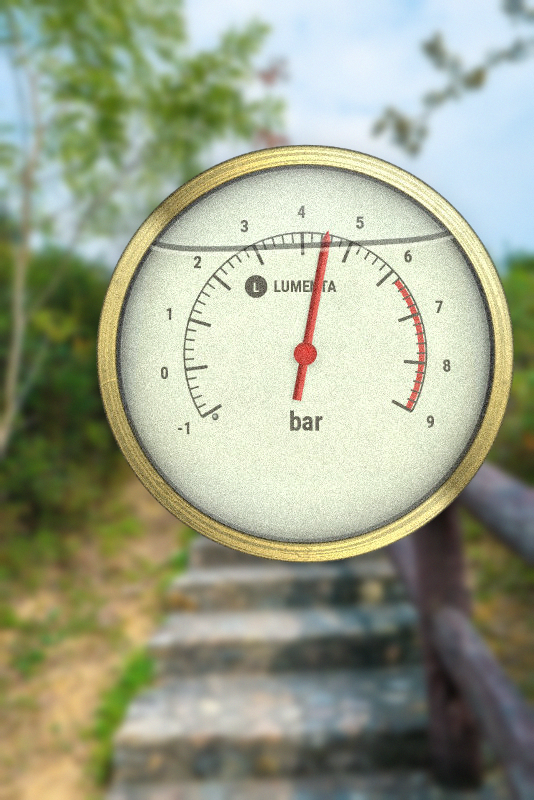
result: 4.5 bar
